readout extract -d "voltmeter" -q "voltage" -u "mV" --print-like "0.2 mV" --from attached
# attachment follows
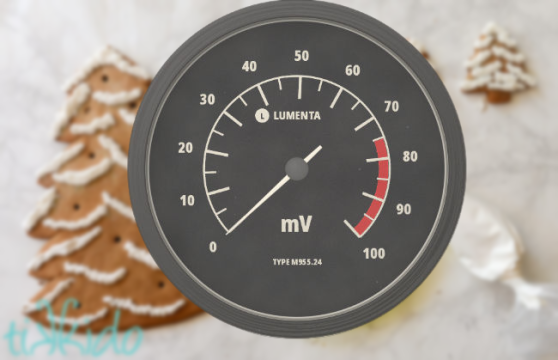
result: 0 mV
